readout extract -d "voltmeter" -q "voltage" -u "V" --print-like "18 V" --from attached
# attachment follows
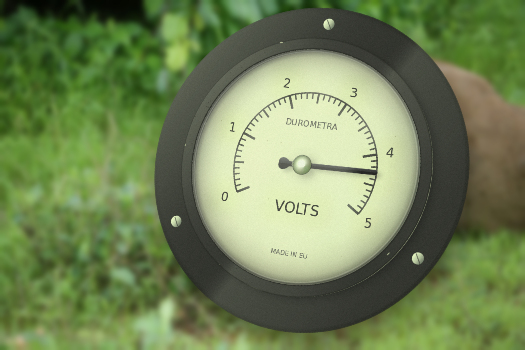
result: 4.3 V
